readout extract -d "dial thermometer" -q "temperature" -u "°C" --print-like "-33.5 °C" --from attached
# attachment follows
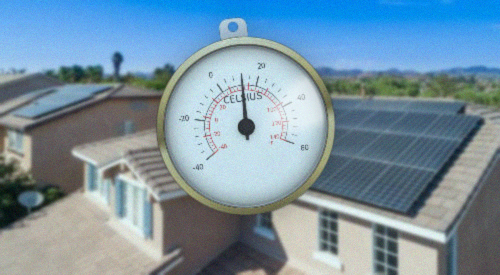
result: 12 °C
